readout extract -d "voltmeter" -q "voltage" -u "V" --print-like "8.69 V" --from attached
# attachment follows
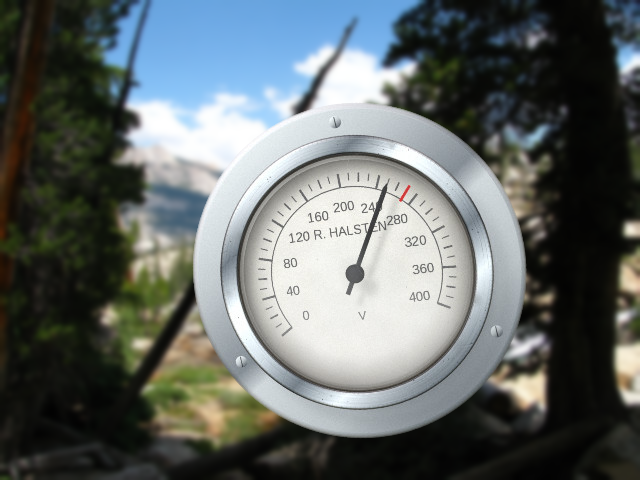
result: 250 V
